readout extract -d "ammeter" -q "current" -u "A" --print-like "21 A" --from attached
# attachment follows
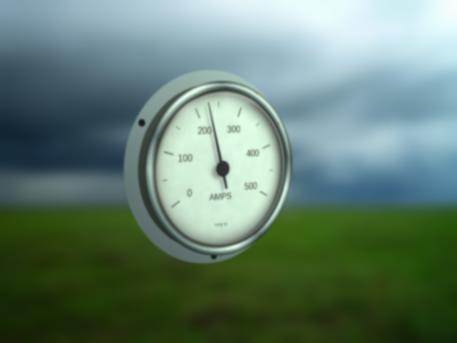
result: 225 A
